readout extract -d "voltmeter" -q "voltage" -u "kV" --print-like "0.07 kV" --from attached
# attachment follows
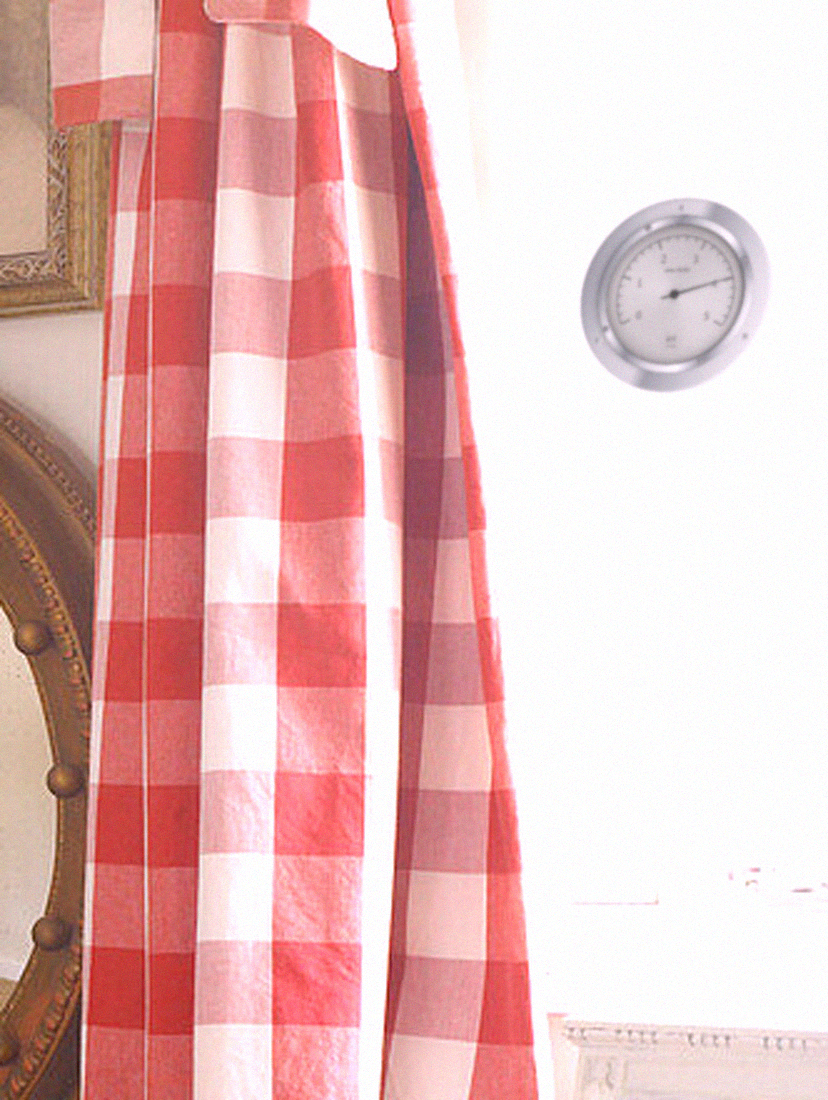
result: 4 kV
